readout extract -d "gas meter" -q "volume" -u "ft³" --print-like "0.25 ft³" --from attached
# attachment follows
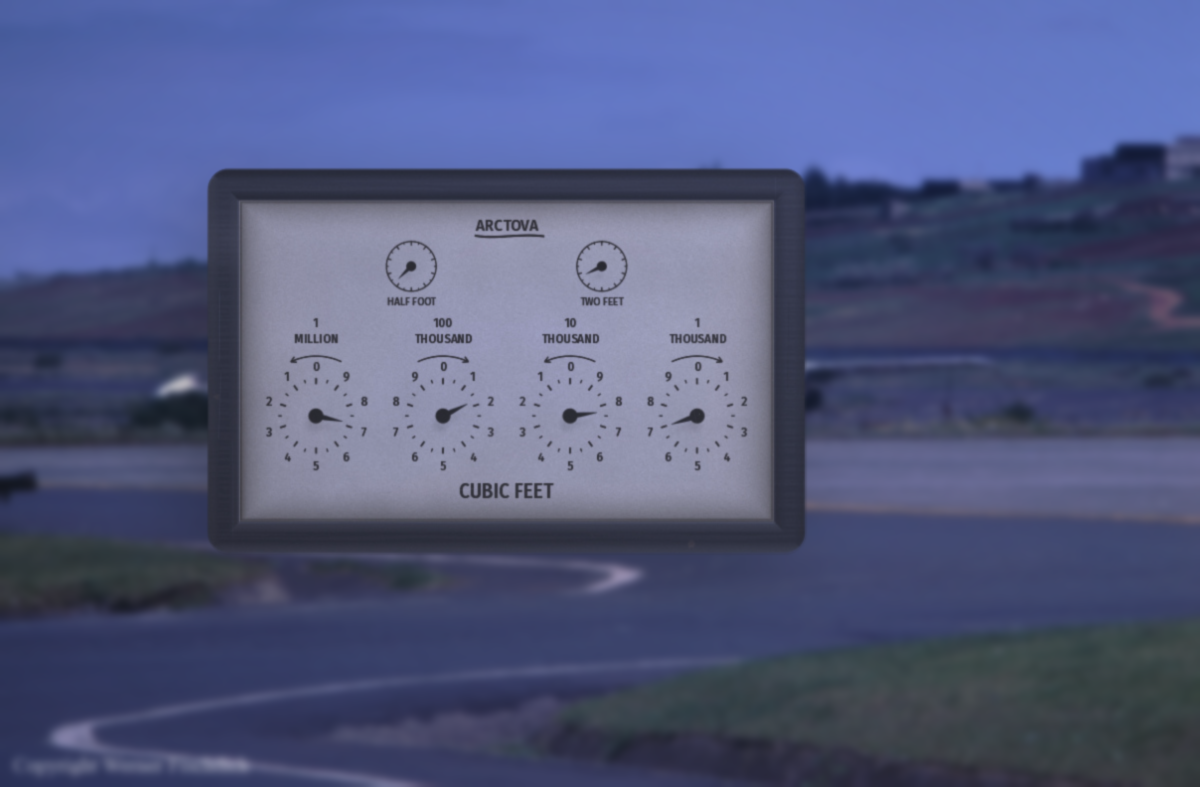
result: 717700 ft³
